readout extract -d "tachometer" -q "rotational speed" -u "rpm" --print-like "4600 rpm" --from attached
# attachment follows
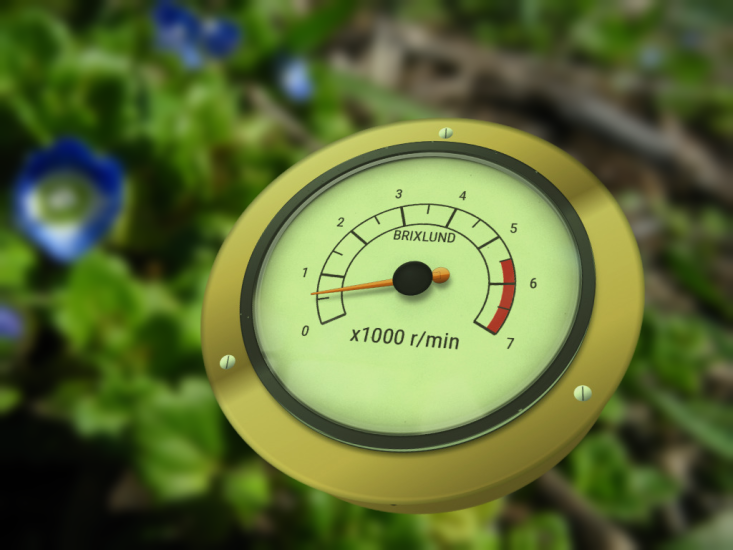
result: 500 rpm
